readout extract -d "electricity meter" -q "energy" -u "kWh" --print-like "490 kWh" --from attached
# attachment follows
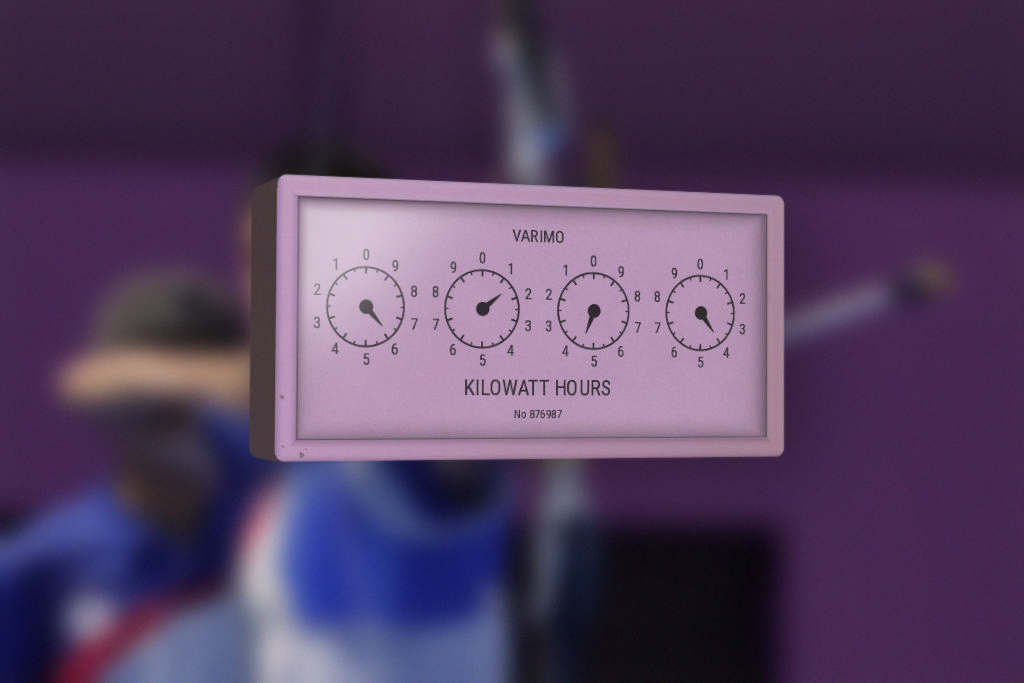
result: 6144 kWh
